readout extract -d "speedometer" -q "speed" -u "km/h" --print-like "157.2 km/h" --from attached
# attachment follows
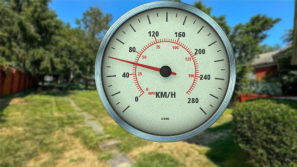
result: 60 km/h
